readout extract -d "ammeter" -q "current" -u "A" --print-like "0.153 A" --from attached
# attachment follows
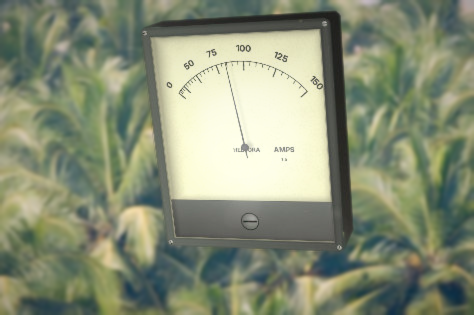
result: 85 A
